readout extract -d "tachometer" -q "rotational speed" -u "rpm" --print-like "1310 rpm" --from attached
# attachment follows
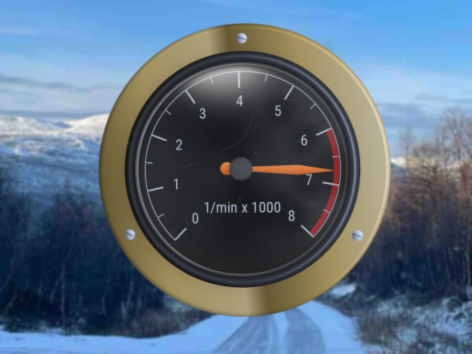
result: 6750 rpm
